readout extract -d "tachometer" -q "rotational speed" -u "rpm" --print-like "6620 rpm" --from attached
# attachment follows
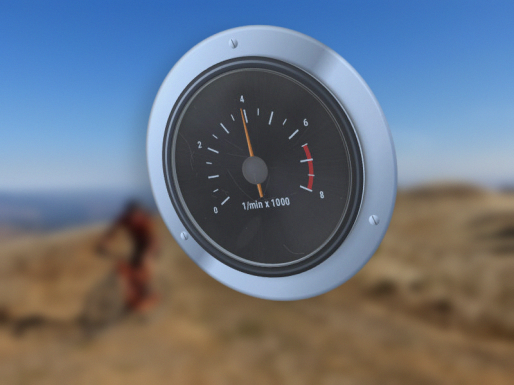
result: 4000 rpm
